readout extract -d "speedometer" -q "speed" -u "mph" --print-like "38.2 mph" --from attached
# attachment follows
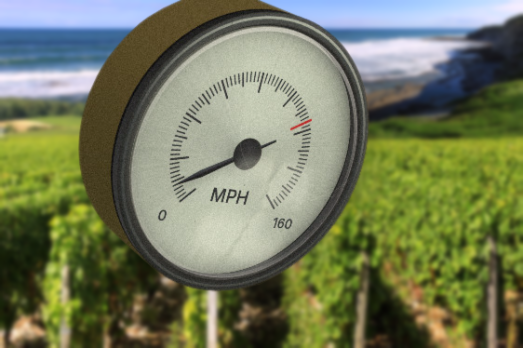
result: 10 mph
